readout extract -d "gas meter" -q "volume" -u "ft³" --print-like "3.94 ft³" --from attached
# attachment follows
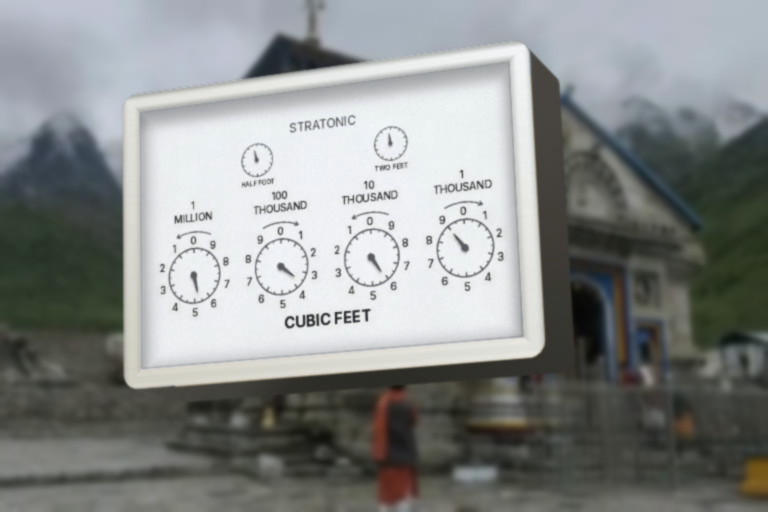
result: 535900 ft³
